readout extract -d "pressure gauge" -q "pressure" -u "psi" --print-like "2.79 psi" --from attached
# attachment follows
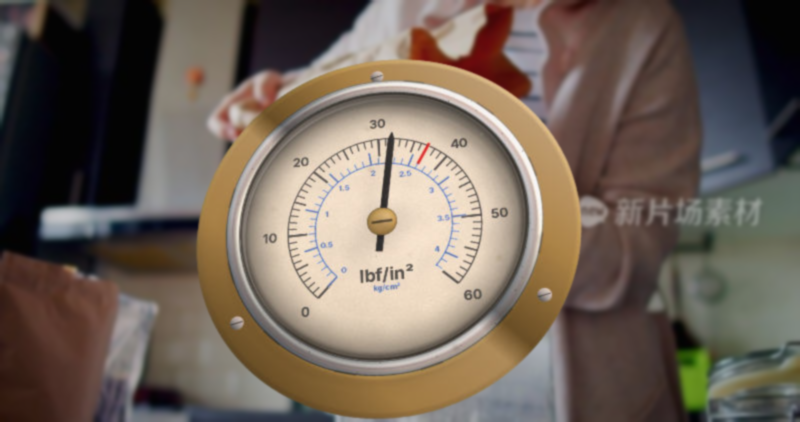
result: 32 psi
